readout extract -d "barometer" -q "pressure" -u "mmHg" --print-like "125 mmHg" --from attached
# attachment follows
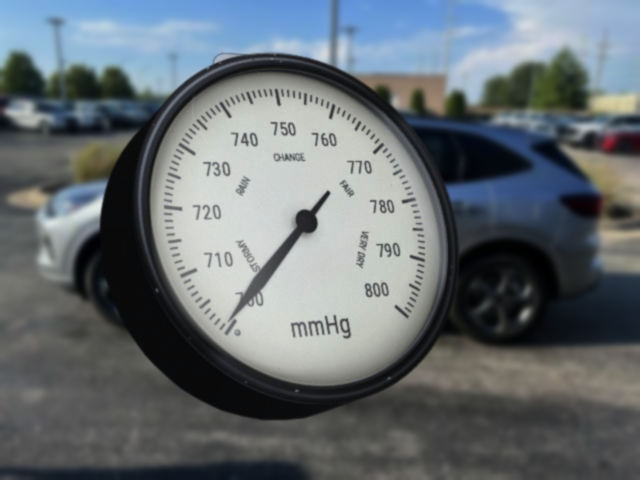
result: 701 mmHg
